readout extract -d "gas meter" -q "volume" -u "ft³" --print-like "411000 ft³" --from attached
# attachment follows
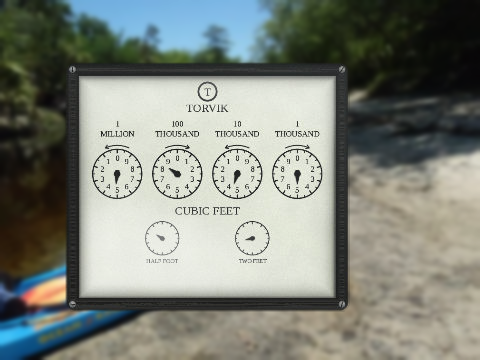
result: 484500 ft³
